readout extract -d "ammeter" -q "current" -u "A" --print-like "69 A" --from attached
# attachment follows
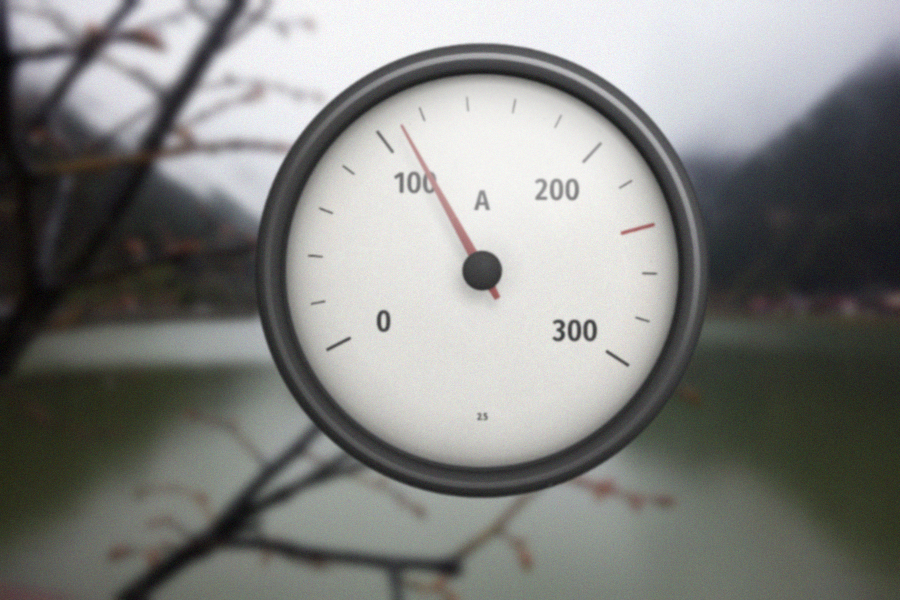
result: 110 A
